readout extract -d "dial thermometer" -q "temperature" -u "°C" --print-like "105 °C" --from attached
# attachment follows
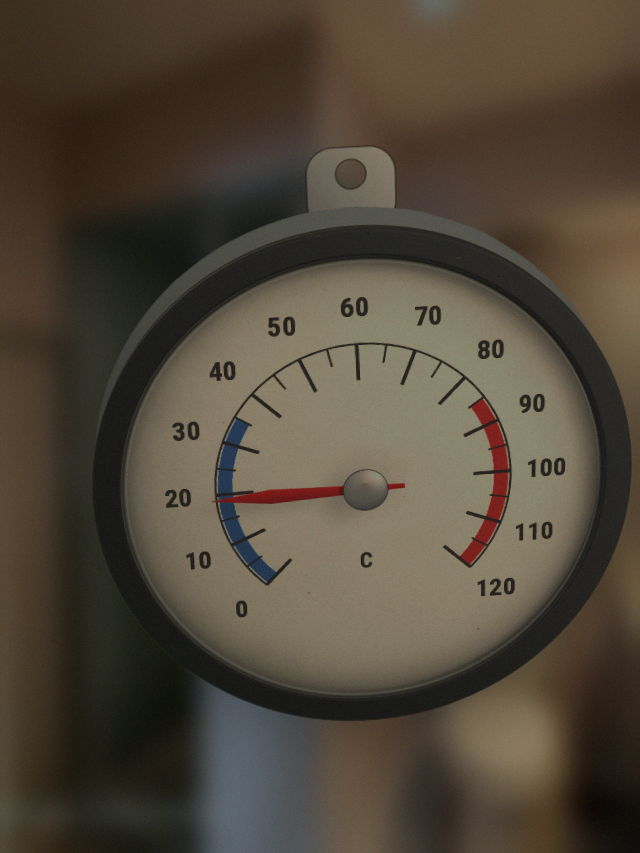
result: 20 °C
